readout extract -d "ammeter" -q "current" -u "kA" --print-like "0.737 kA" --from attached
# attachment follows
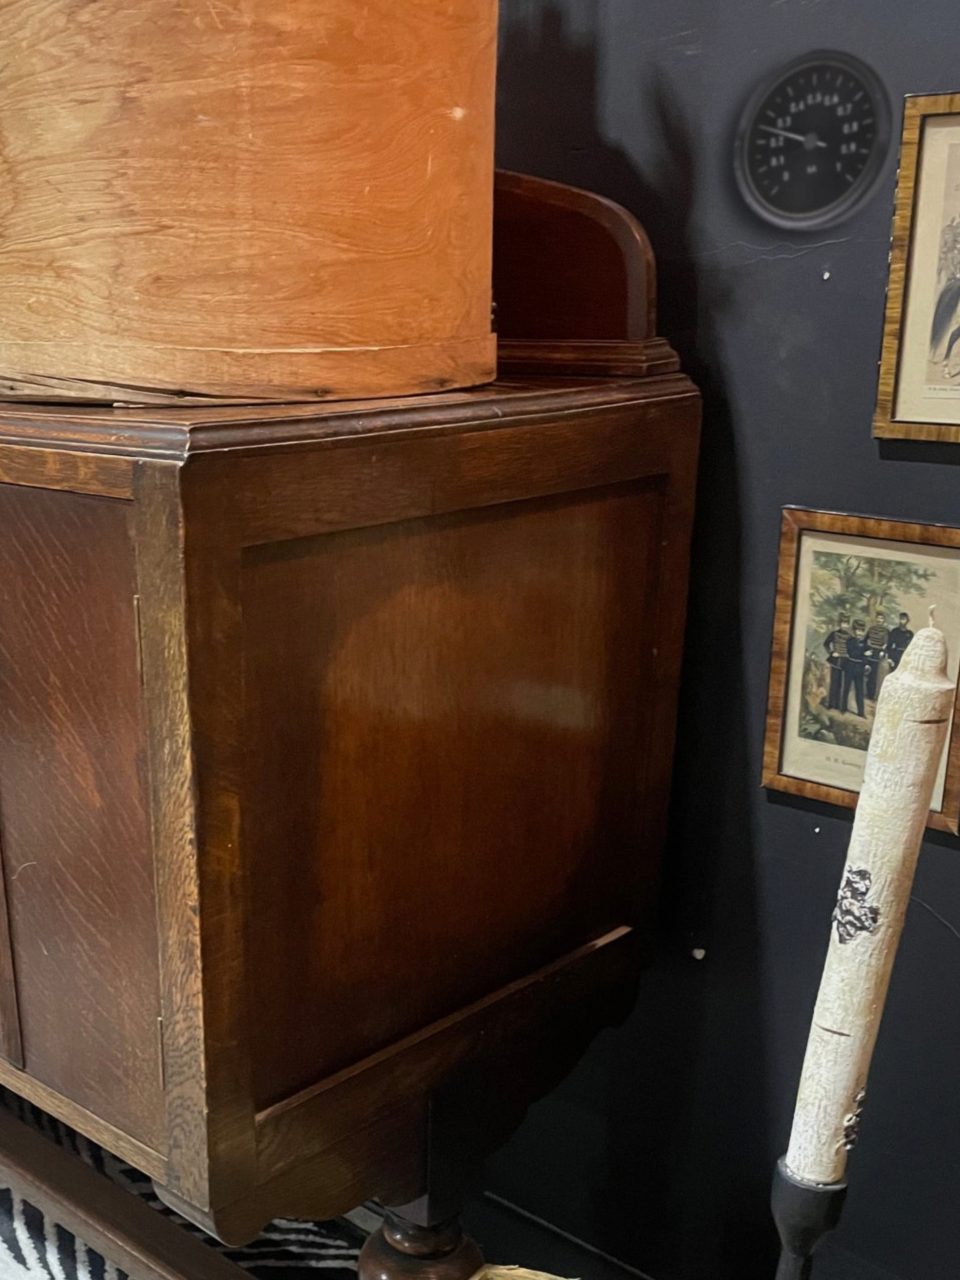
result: 0.25 kA
